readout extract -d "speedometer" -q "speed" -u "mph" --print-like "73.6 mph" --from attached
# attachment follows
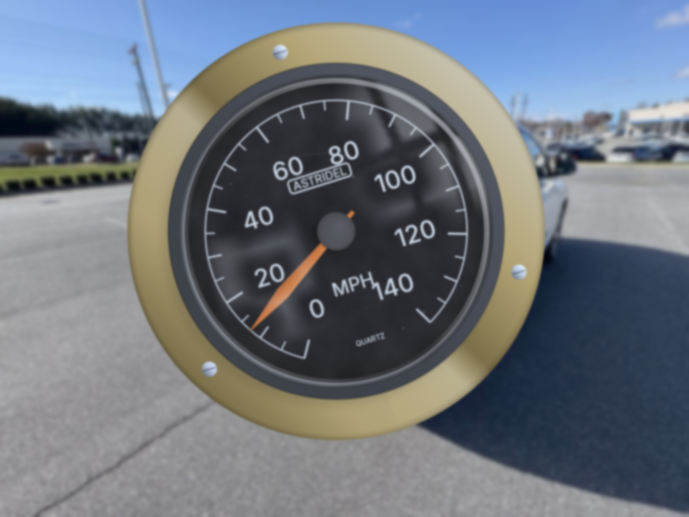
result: 12.5 mph
